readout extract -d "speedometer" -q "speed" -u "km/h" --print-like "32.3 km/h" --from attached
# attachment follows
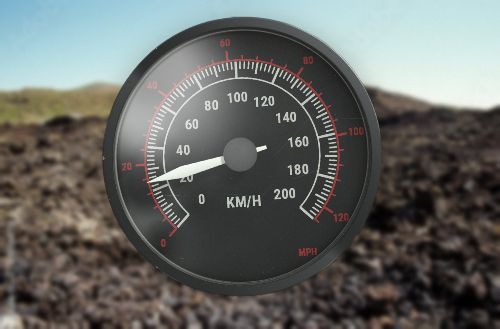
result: 24 km/h
